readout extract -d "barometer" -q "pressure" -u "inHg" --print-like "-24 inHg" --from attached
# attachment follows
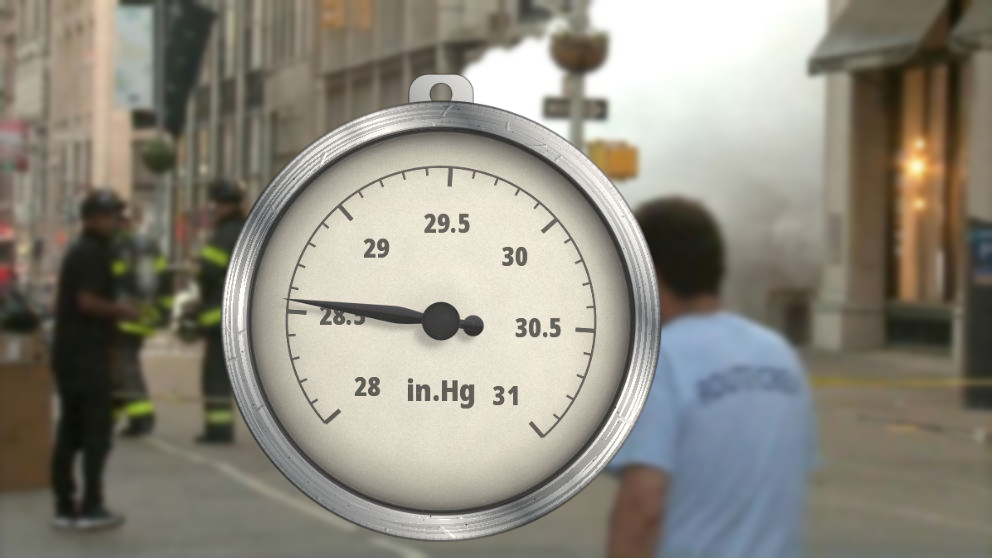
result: 28.55 inHg
